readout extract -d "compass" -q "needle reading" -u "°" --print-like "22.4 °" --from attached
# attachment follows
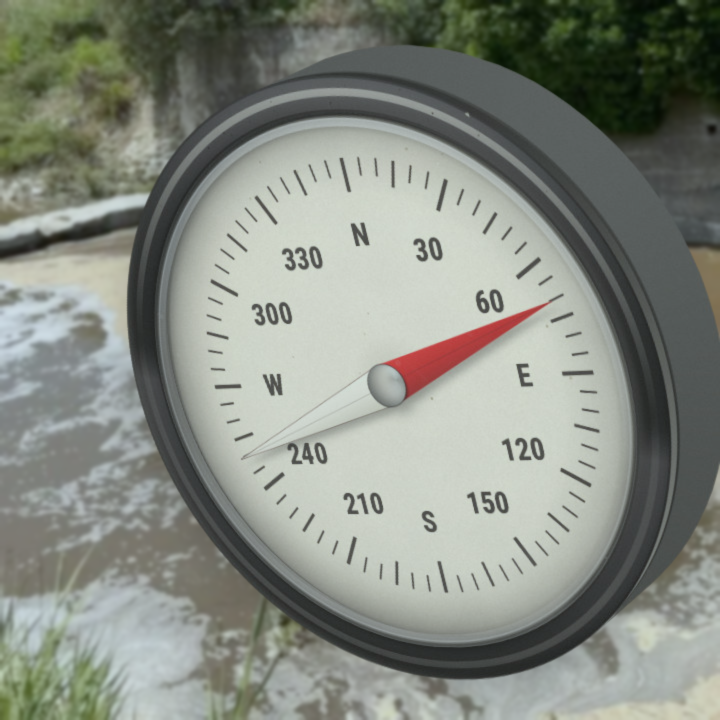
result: 70 °
